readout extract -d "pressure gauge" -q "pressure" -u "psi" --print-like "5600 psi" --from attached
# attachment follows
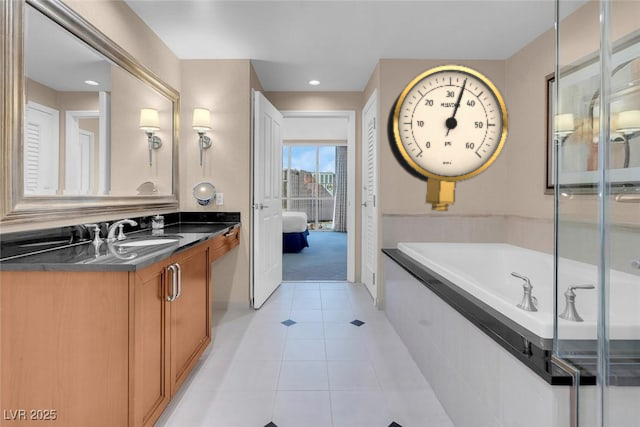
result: 34 psi
